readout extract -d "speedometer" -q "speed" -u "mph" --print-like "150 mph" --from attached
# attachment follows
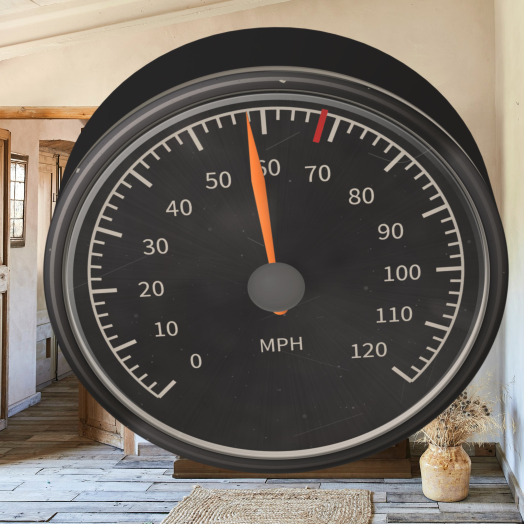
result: 58 mph
